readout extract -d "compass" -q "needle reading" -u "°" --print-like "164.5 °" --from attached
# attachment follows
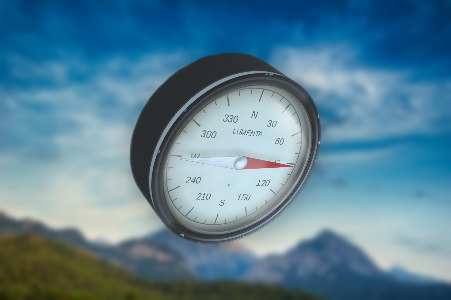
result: 90 °
